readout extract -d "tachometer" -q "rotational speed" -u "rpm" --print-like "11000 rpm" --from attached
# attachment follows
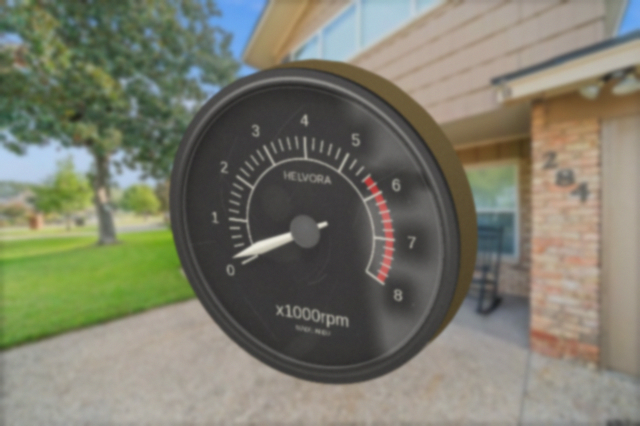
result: 200 rpm
